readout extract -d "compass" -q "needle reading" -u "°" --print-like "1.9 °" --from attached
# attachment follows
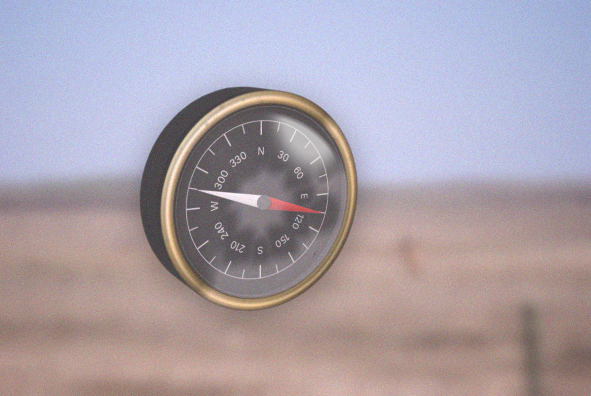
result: 105 °
